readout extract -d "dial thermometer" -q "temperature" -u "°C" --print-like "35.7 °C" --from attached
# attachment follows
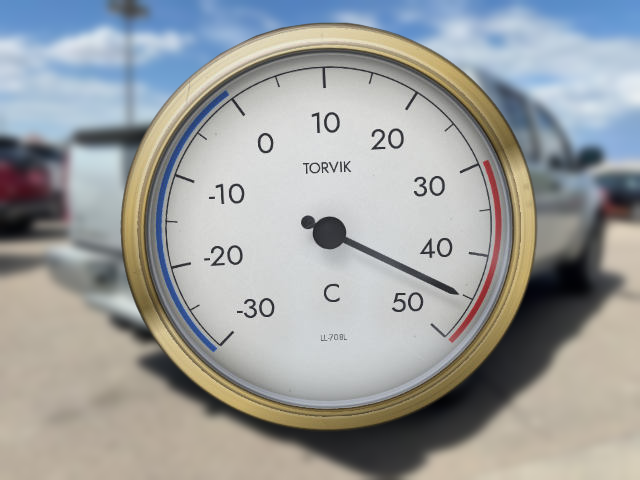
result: 45 °C
